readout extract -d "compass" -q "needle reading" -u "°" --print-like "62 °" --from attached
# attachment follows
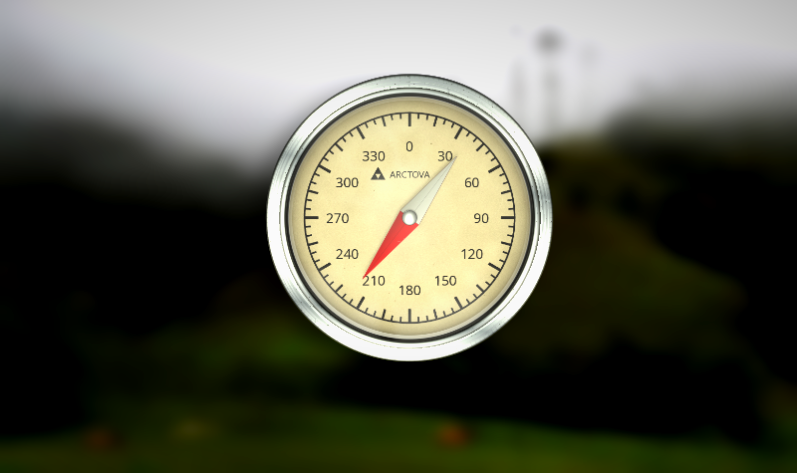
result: 217.5 °
